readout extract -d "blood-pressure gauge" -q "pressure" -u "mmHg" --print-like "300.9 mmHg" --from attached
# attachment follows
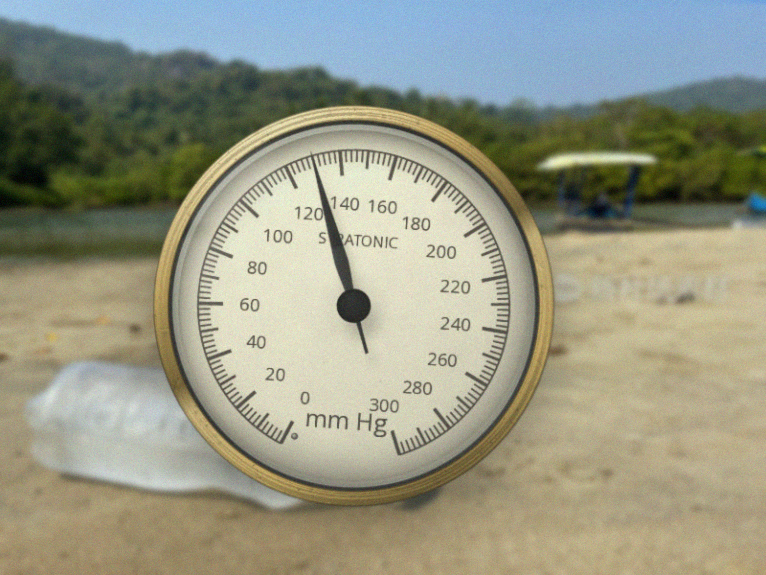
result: 130 mmHg
